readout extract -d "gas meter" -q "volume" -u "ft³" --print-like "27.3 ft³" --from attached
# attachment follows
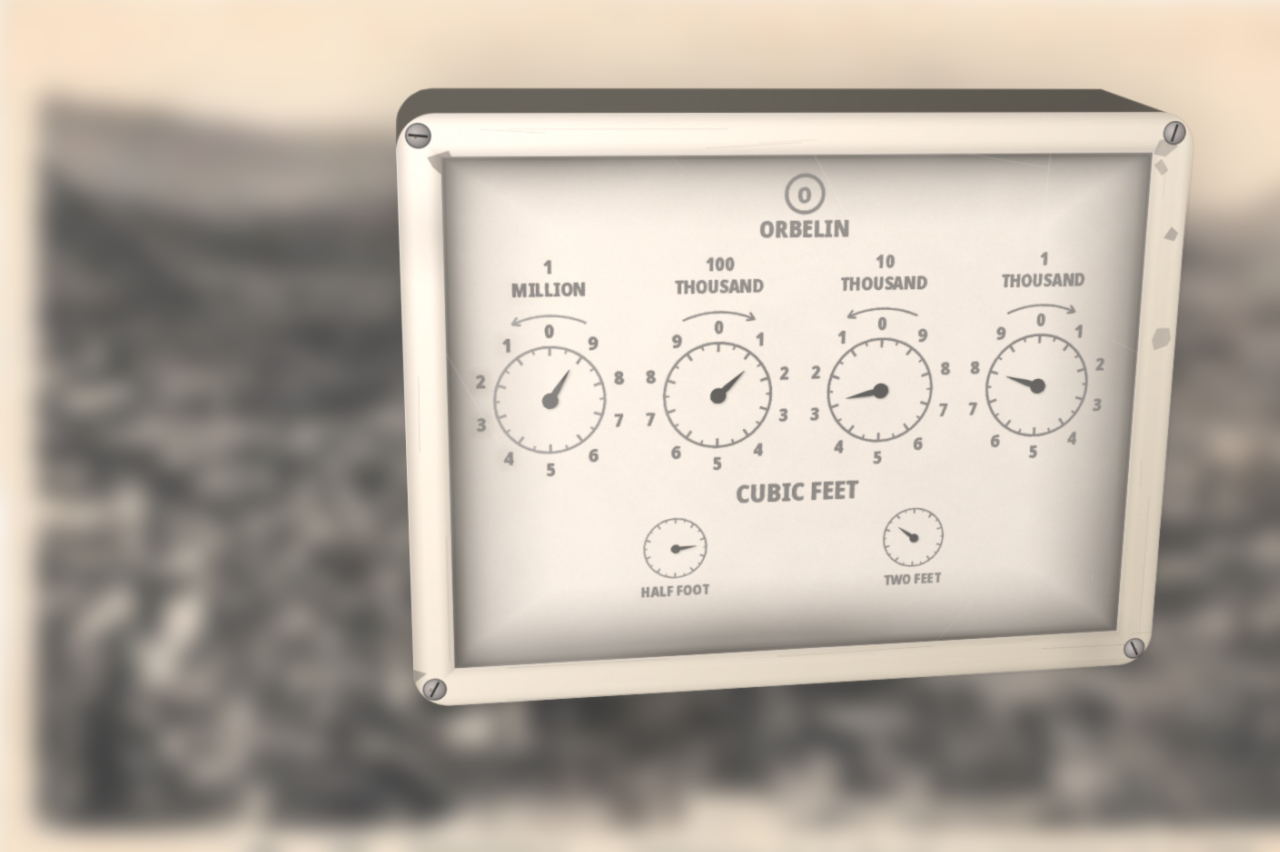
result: 912800 ft³
